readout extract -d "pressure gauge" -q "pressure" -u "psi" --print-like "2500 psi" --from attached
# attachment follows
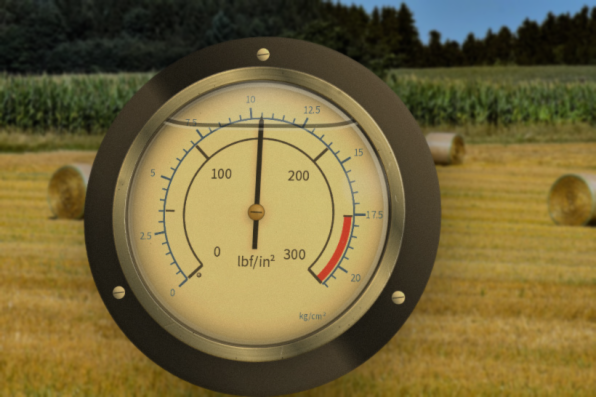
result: 150 psi
